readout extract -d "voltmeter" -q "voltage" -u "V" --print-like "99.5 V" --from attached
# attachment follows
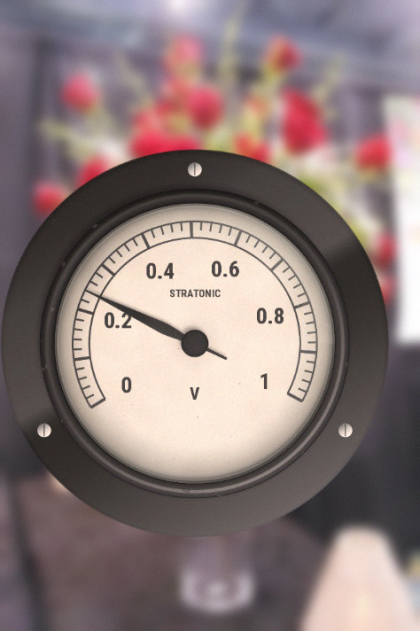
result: 0.24 V
